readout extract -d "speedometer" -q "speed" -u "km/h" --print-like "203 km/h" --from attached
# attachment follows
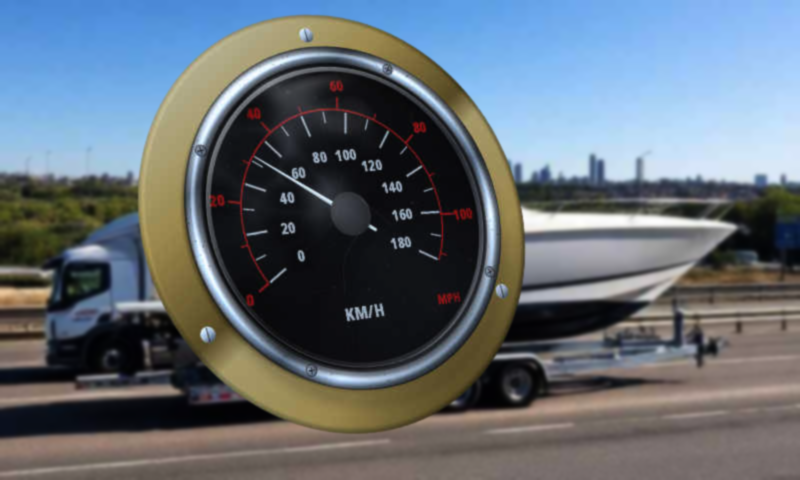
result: 50 km/h
